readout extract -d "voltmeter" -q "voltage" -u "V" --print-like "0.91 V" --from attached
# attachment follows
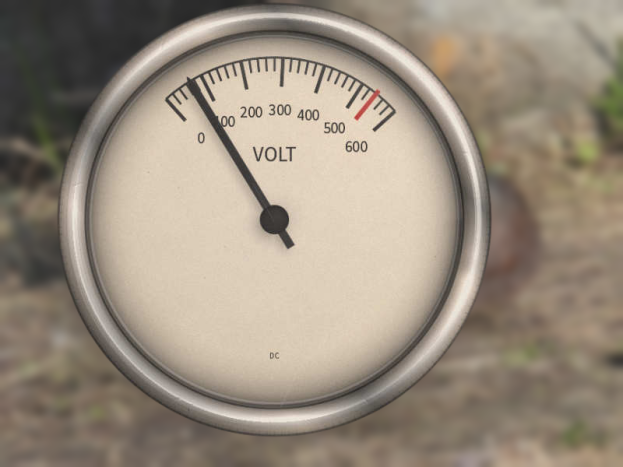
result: 70 V
